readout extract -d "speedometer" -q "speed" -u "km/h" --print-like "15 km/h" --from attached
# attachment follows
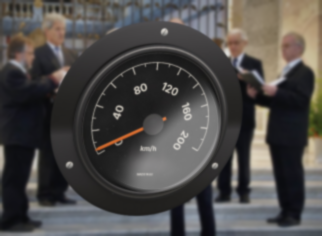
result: 5 km/h
